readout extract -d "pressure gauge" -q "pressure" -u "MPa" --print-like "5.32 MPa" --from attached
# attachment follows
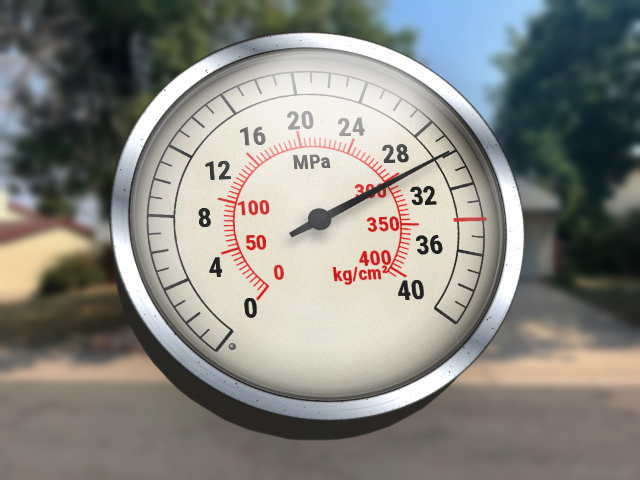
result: 30 MPa
